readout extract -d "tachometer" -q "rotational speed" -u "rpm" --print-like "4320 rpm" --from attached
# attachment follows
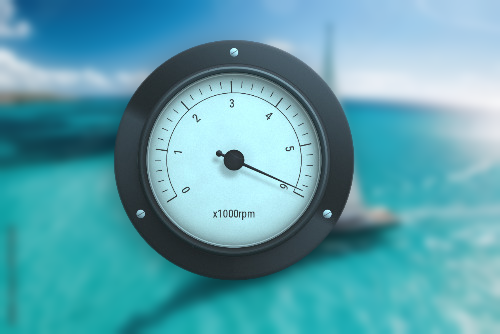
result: 5900 rpm
